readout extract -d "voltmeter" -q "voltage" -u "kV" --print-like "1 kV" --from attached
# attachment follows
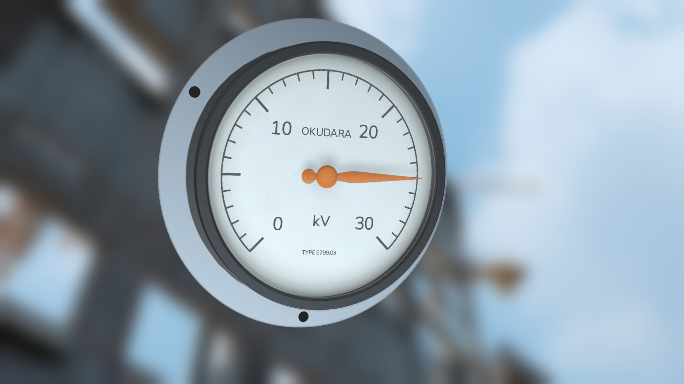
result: 25 kV
